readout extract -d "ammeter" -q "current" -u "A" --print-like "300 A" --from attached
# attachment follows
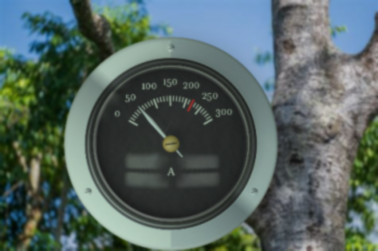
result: 50 A
